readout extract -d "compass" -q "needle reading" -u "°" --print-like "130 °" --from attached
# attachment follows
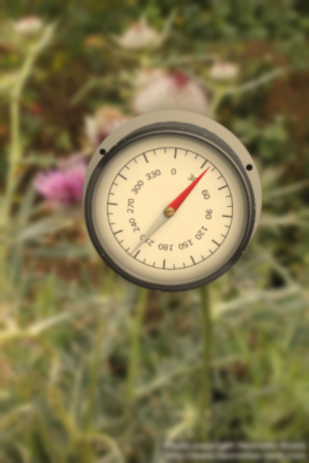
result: 35 °
